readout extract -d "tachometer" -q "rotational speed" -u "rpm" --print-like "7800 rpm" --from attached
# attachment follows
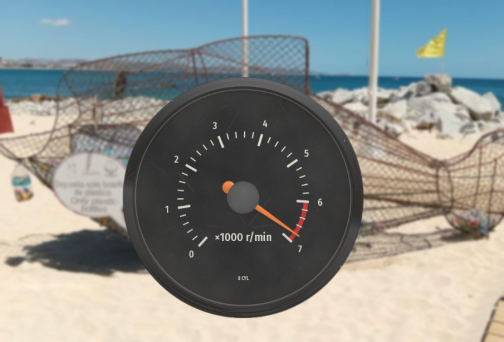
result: 6800 rpm
